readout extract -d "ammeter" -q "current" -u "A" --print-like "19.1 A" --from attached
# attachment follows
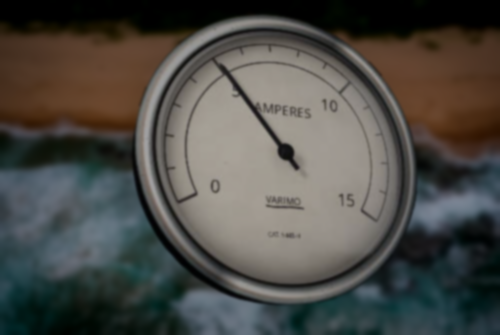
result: 5 A
